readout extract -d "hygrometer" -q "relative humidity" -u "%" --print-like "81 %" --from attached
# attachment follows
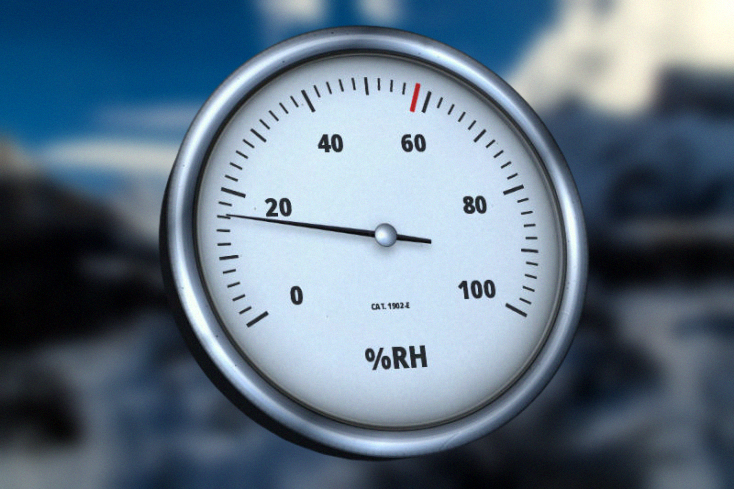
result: 16 %
